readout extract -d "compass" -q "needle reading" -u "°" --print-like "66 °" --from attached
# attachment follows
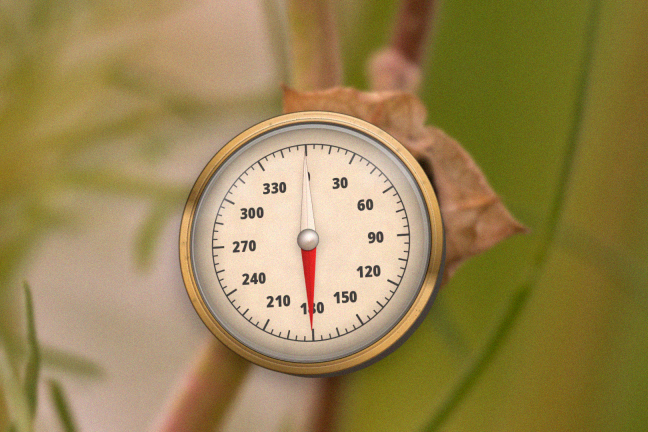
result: 180 °
